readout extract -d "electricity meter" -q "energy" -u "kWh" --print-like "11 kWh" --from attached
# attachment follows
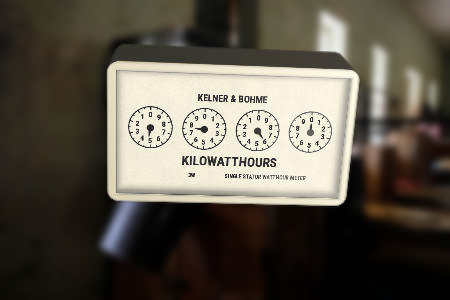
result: 4760 kWh
